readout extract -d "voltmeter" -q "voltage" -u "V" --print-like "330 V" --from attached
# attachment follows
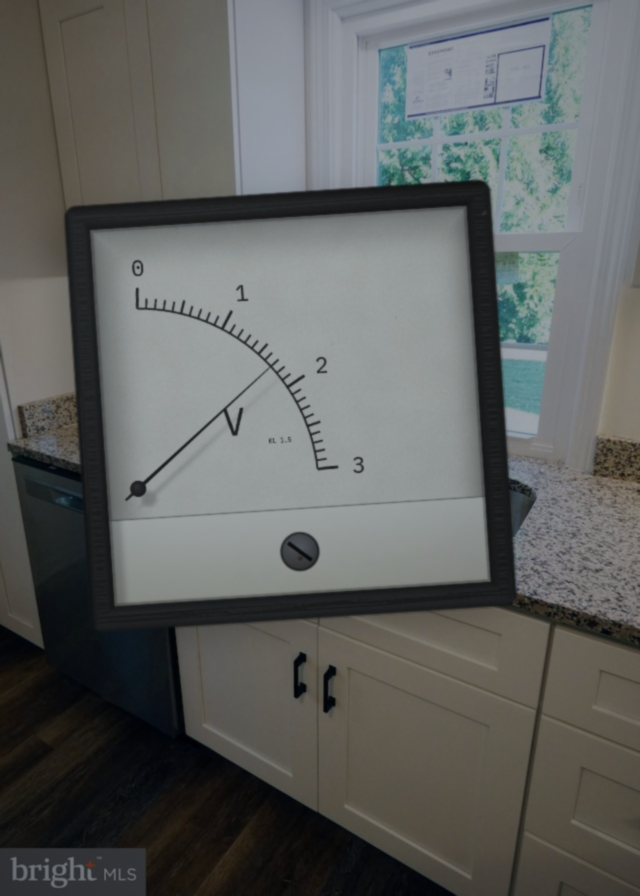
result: 1.7 V
